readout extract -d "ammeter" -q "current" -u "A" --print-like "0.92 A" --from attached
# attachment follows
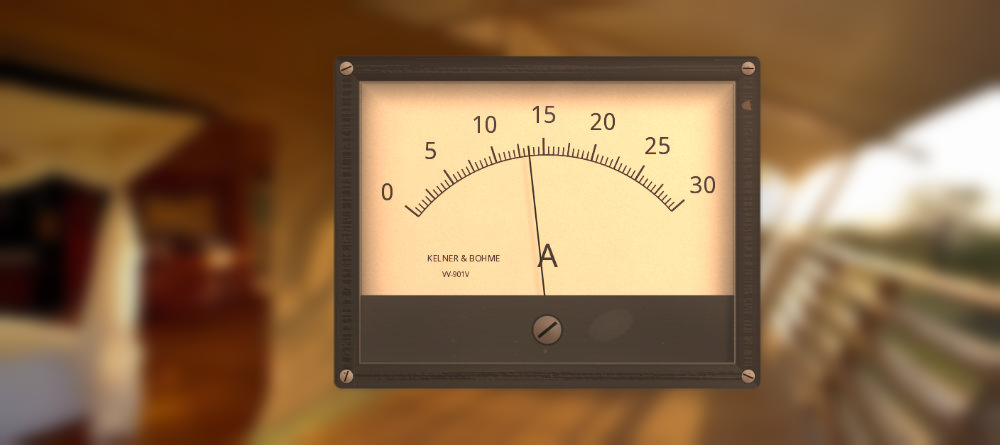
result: 13.5 A
